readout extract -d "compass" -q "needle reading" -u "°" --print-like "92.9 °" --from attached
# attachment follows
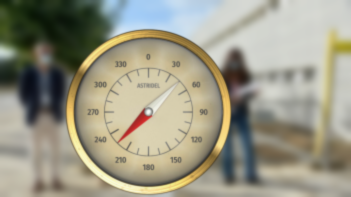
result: 225 °
